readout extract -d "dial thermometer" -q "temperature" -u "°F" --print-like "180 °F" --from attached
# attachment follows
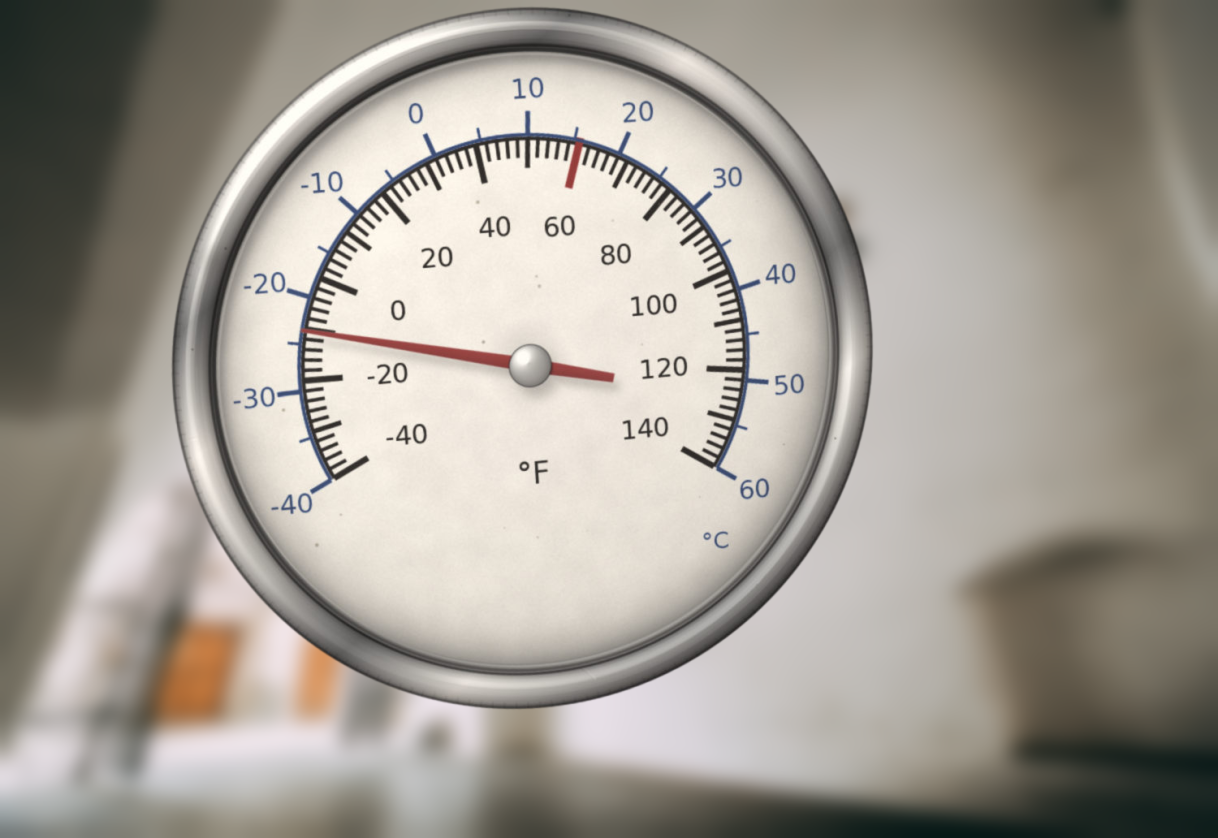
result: -10 °F
